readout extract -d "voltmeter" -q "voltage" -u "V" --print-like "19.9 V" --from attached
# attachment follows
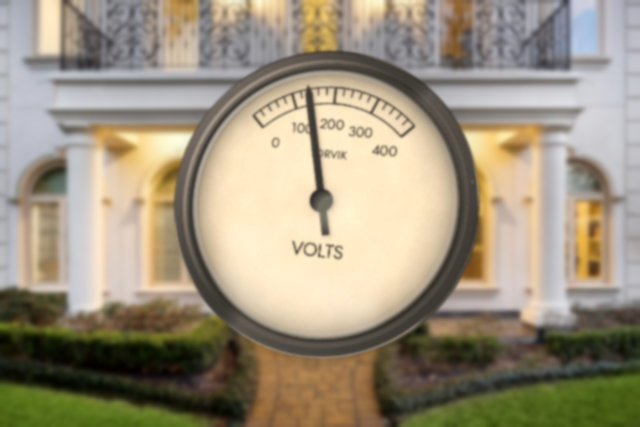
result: 140 V
